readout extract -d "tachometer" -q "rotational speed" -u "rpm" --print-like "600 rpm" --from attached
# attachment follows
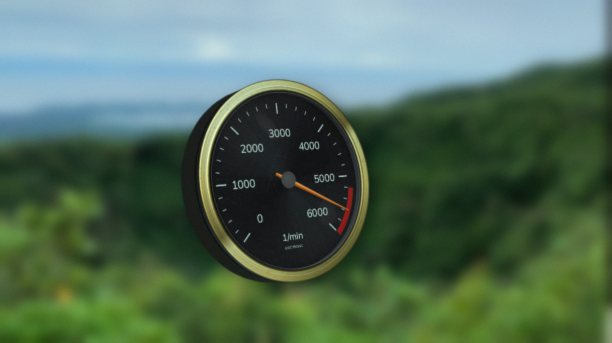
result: 5600 rpm
